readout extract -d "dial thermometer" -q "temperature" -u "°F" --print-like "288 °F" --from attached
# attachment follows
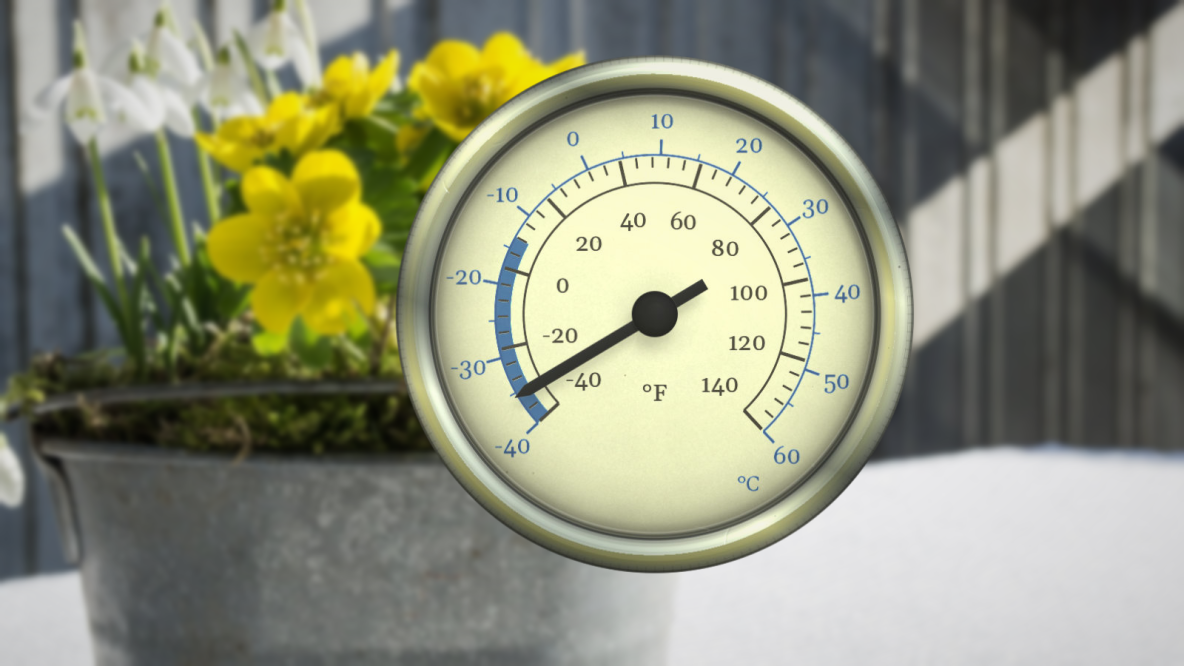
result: -32 °F
